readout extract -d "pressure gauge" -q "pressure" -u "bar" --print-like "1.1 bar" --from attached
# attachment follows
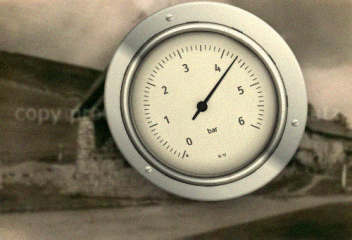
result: 4.3 bar
